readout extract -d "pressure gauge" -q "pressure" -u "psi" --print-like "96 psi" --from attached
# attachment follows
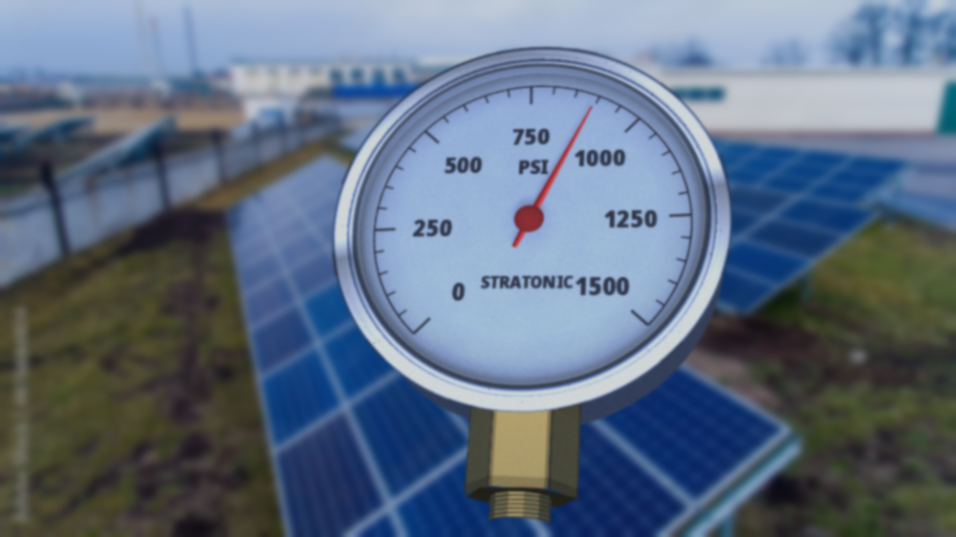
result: 900 psi
